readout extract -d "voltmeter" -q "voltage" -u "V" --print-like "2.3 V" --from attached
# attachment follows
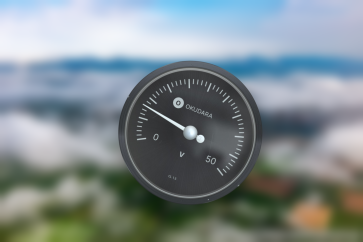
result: 8 V
